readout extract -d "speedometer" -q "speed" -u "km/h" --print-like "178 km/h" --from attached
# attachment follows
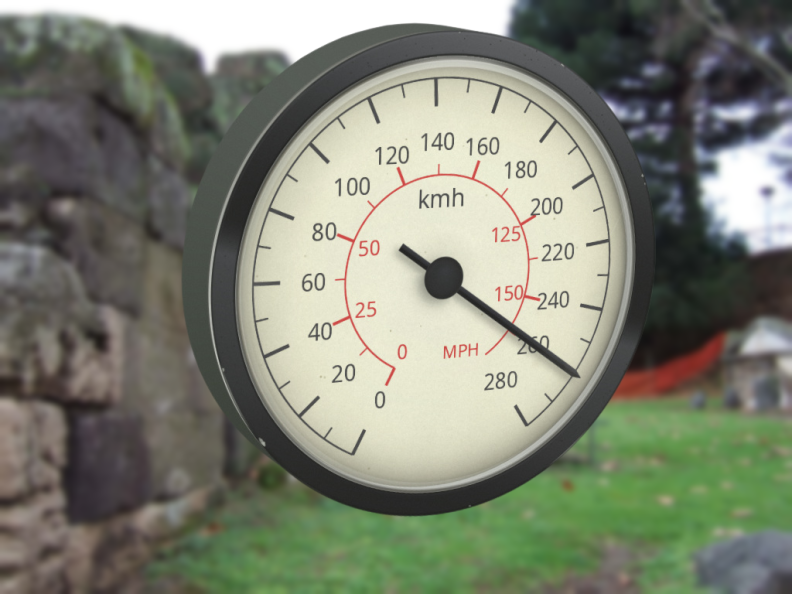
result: 260 km/h
